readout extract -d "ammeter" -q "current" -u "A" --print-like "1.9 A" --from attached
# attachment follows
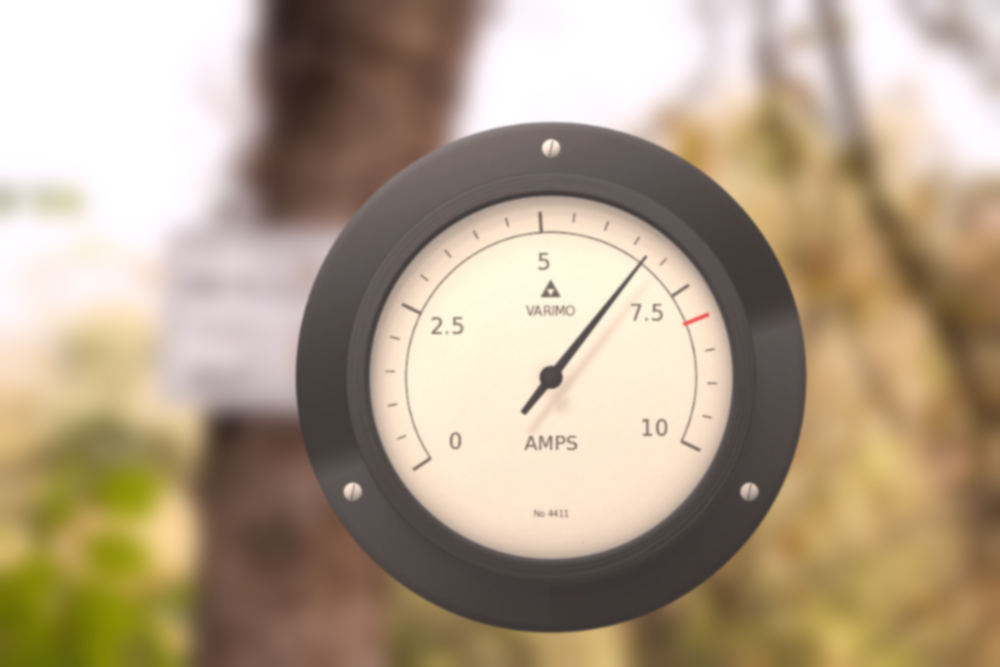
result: 6.75 A
